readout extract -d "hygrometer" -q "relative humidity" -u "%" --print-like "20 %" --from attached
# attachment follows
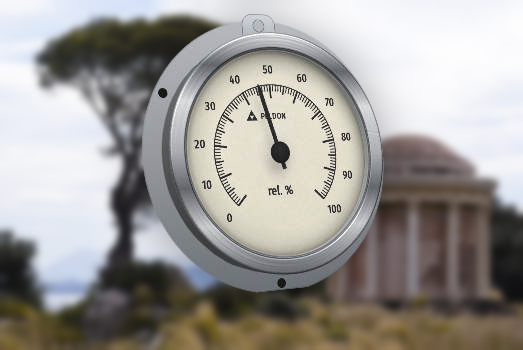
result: 45 %
